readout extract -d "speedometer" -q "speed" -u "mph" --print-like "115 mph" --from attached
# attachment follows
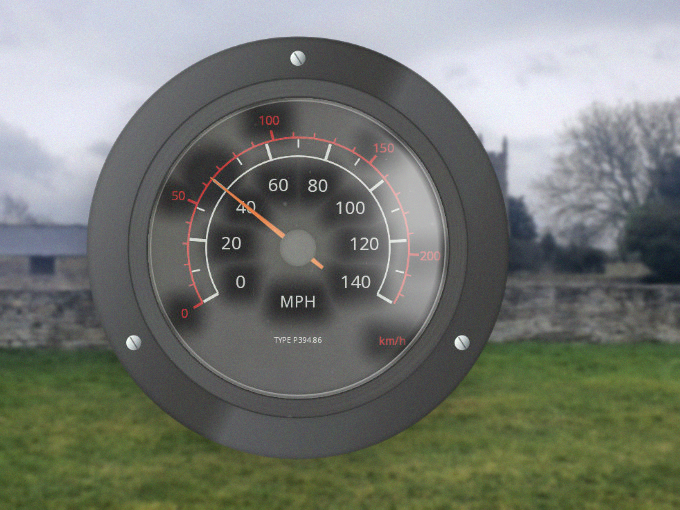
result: 40 mph
